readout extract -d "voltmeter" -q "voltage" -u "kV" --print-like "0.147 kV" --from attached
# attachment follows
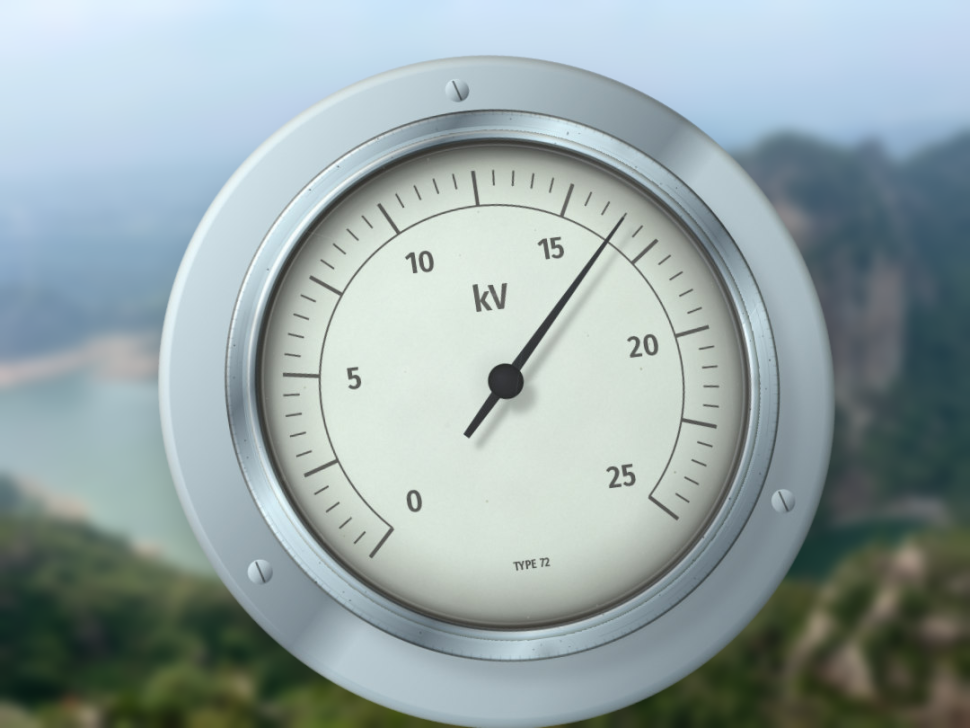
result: 16.5 kV
